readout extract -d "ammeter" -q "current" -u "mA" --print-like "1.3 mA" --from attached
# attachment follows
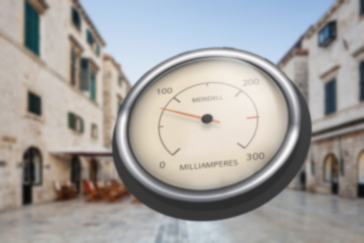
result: 75 mA
